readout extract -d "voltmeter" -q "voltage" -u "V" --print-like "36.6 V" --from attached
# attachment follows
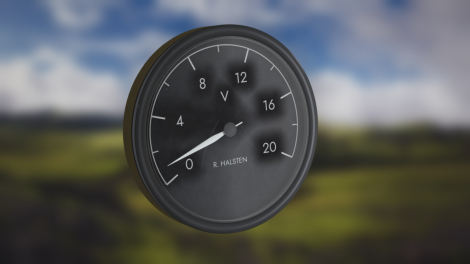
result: 1 V
